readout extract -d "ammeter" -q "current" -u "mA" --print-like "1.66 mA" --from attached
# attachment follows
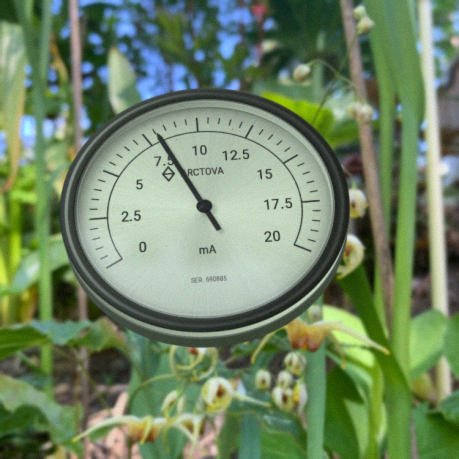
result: 8 mA
